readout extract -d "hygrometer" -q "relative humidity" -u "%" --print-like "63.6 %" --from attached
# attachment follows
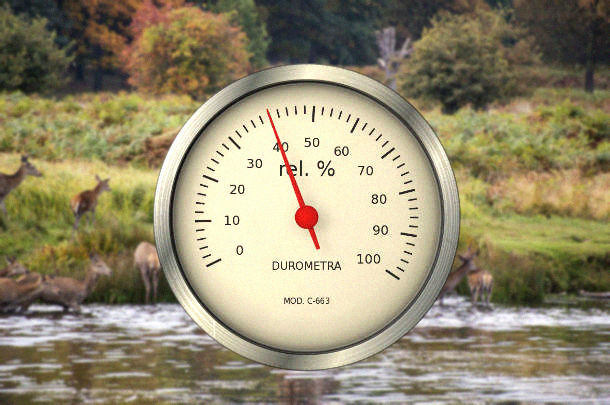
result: 40 %
